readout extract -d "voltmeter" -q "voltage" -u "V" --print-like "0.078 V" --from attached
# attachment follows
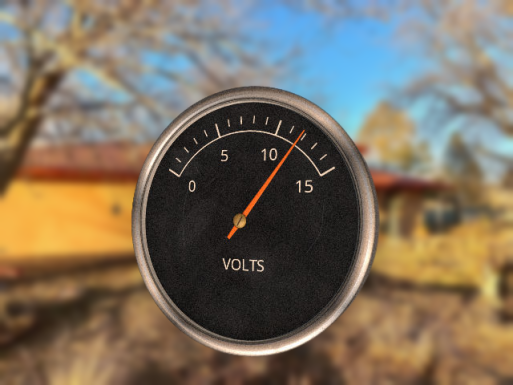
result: 12 V
